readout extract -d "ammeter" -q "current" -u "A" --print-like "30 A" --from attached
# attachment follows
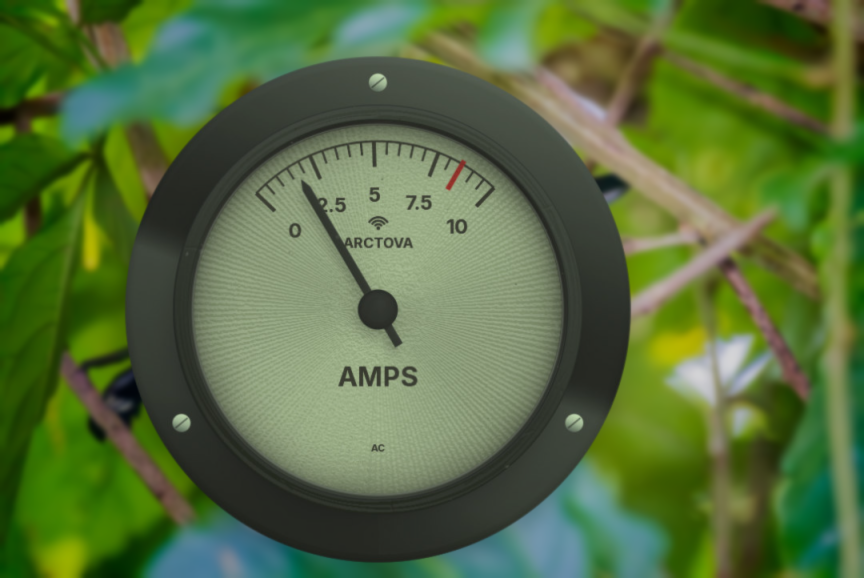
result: 1.75 A
